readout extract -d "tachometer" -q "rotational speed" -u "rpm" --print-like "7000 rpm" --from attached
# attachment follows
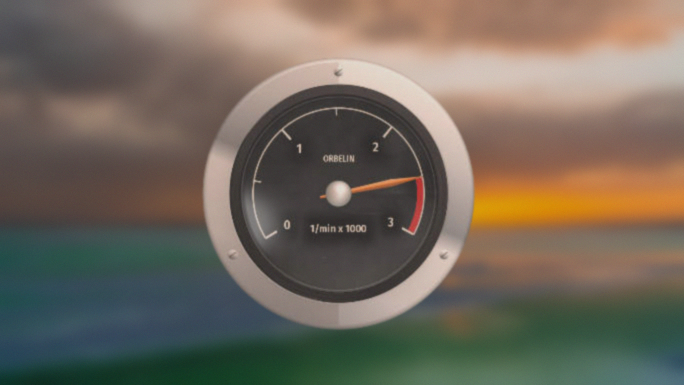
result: 2500 rpm
